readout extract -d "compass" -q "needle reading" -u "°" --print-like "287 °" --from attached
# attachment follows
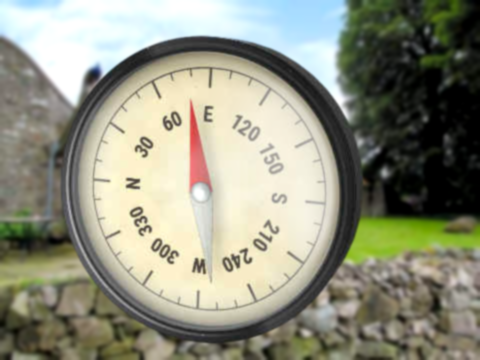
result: 80 °
